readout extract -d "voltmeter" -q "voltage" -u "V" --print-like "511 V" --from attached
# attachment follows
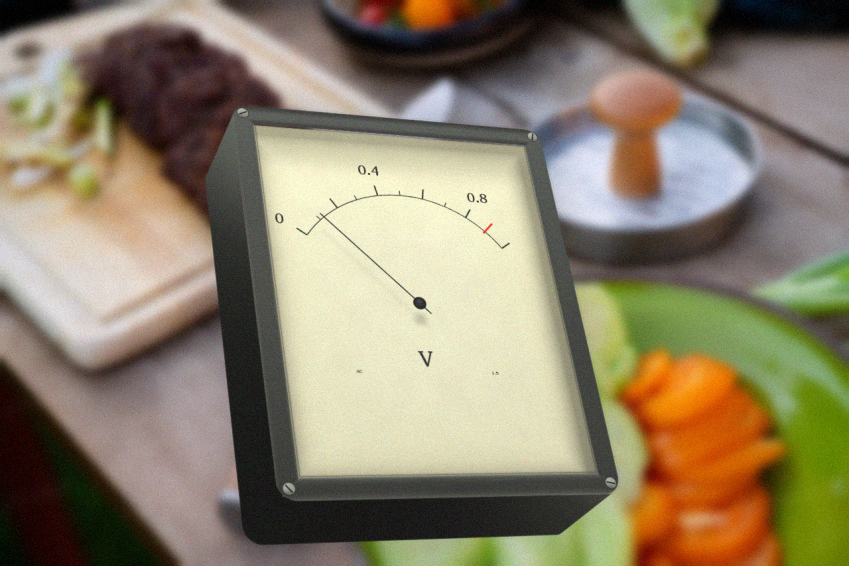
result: 0.1 V
